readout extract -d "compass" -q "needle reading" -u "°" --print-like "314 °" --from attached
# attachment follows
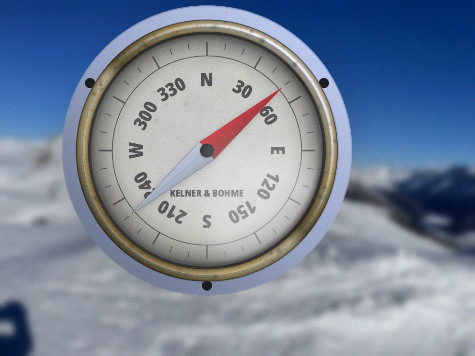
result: 50 °
